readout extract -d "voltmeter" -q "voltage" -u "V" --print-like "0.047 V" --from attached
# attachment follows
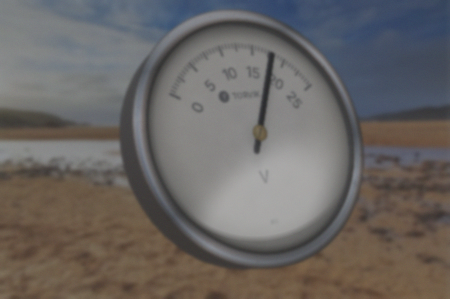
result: 17.5 V
